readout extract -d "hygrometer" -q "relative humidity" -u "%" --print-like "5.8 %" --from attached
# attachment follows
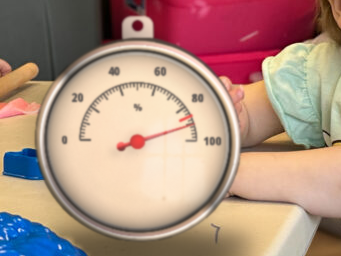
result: 90 %
